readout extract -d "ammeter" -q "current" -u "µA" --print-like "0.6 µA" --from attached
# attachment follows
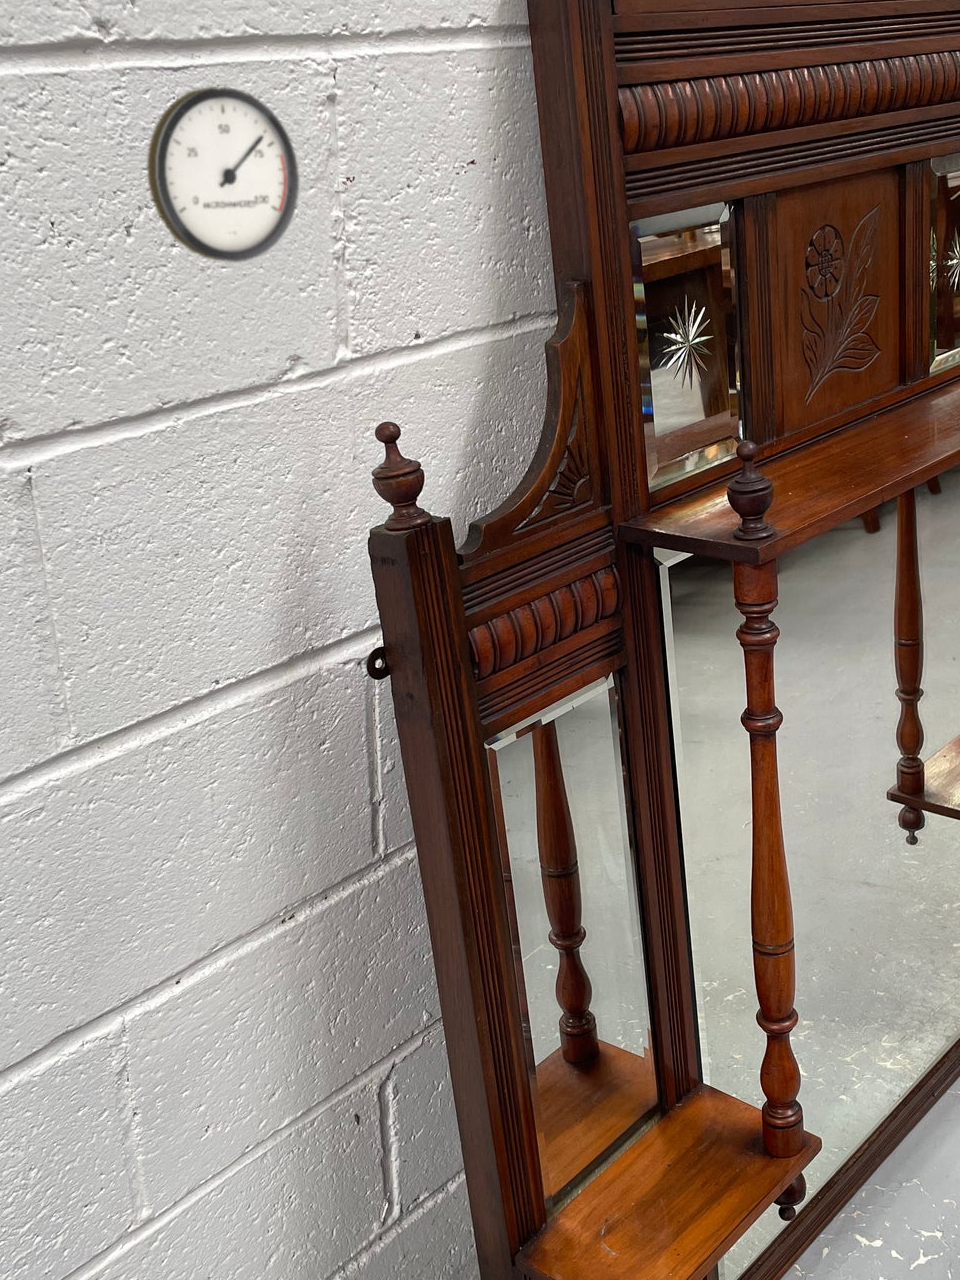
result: 70 µA
